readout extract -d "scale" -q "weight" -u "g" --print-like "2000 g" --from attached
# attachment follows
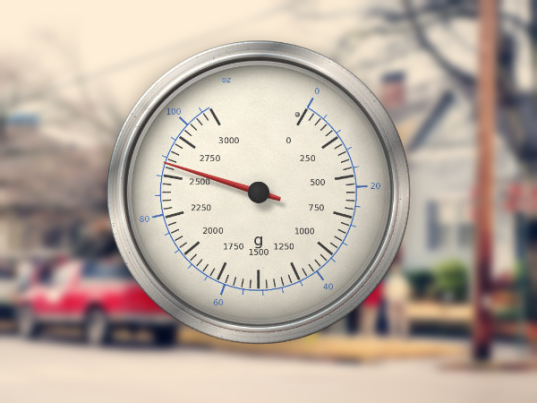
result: 2575 g
